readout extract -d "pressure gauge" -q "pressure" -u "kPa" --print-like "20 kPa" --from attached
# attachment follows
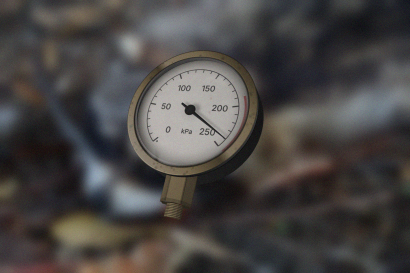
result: 240 kPa
